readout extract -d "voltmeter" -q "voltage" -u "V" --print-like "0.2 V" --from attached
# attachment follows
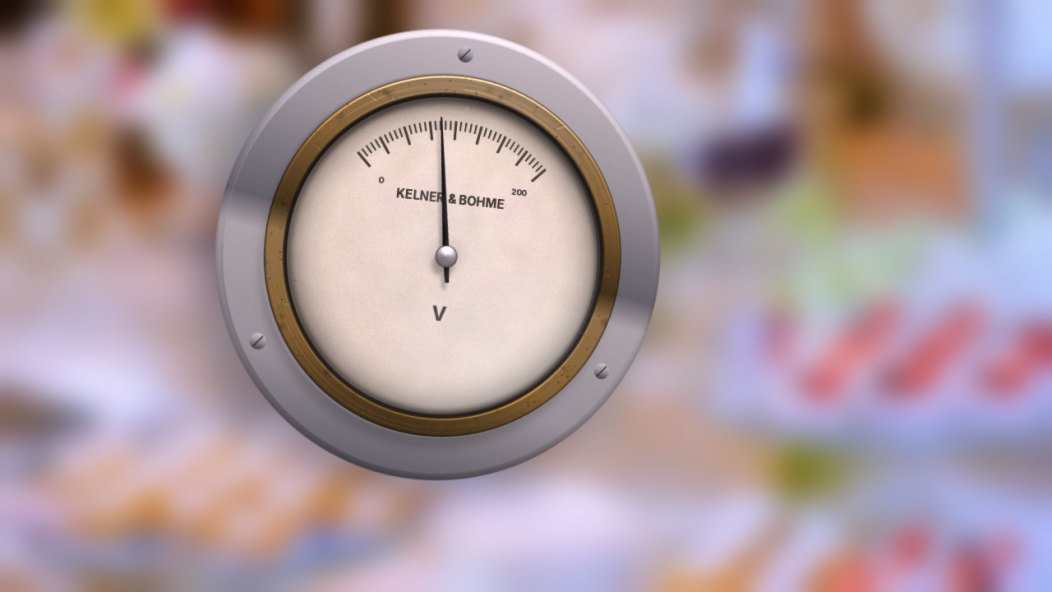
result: 85 V
